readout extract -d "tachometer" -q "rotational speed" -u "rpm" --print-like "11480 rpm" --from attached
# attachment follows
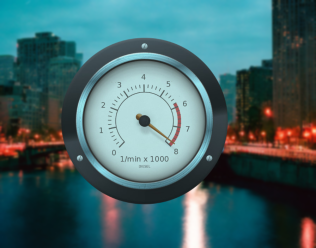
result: 7800 rpm
